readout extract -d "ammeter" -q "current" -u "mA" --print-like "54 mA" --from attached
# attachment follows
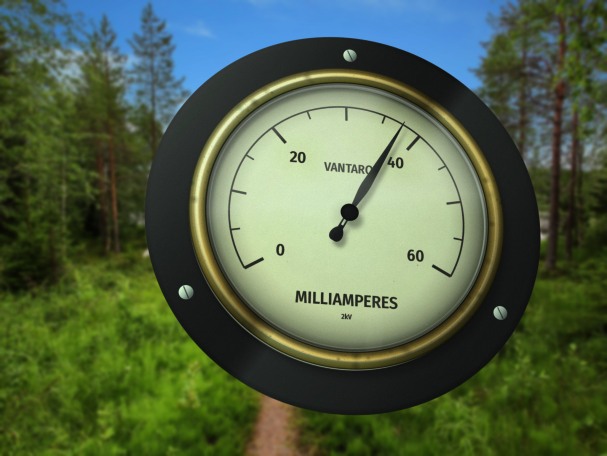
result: 37.5 mA
